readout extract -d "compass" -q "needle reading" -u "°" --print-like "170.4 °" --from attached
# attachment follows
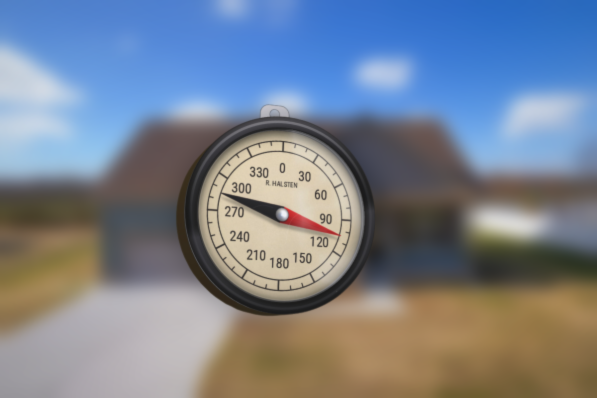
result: 105 °
